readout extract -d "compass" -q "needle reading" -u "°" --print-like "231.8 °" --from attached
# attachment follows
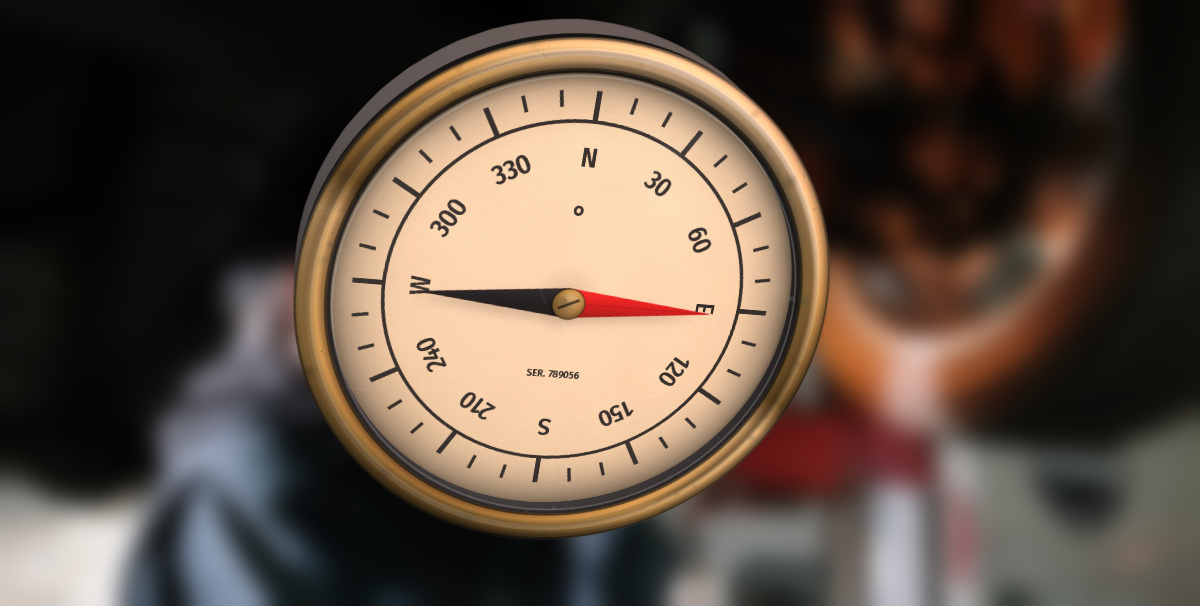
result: 90 °
